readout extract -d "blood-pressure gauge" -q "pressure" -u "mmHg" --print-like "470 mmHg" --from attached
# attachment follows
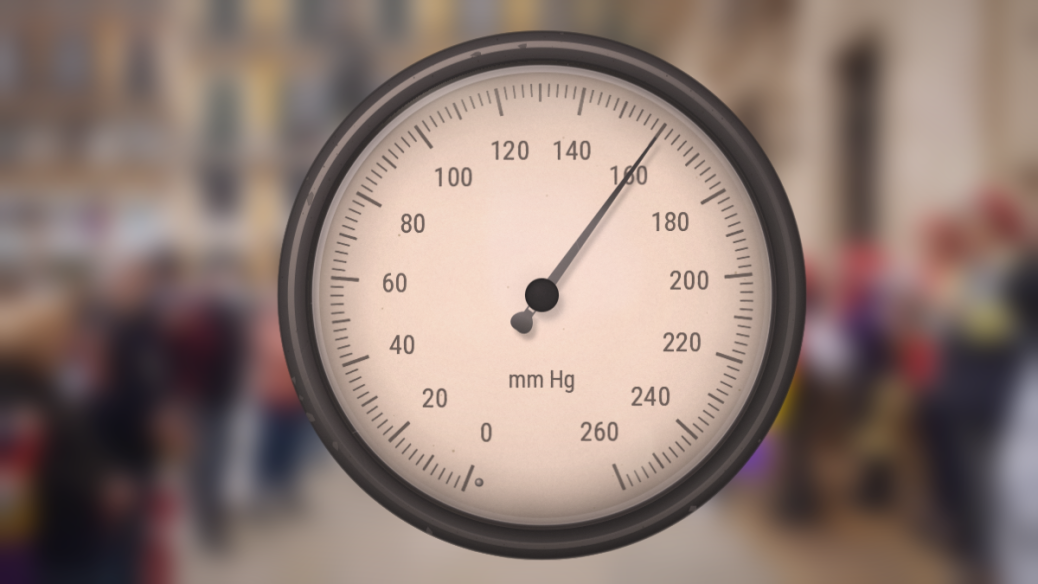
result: 160 mmHg
